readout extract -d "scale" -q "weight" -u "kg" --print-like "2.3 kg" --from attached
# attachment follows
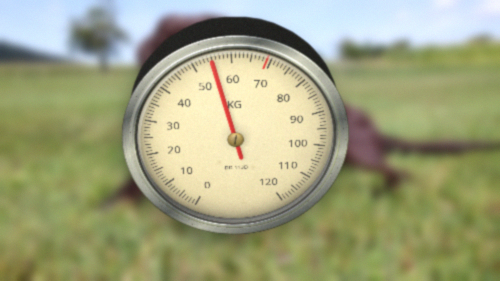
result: 55 kg
